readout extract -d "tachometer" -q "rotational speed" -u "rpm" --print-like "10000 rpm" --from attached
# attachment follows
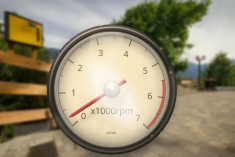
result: 250 rpm
